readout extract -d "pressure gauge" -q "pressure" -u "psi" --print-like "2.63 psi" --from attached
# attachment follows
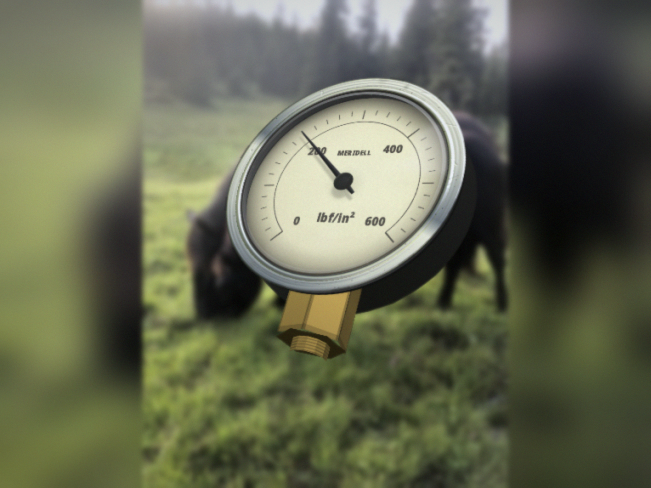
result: 200 psi
